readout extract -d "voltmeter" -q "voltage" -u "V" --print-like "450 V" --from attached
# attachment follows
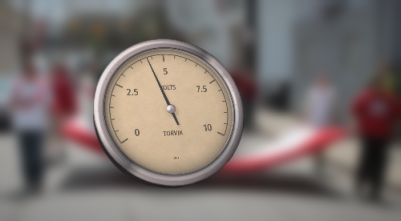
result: 4.25 V
